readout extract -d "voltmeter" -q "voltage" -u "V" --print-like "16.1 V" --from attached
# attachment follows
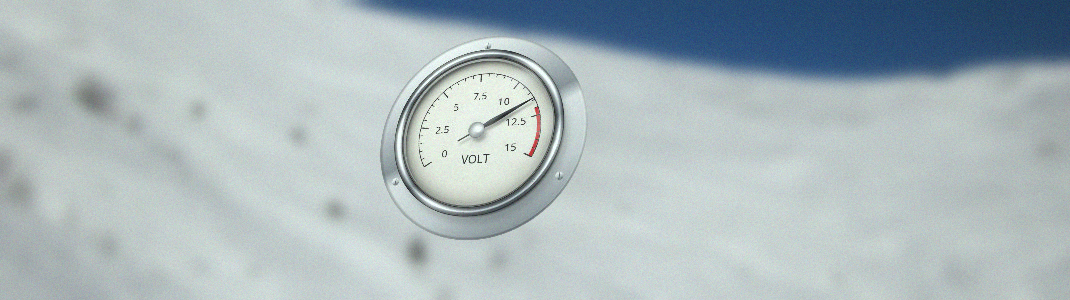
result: 11.5 V
